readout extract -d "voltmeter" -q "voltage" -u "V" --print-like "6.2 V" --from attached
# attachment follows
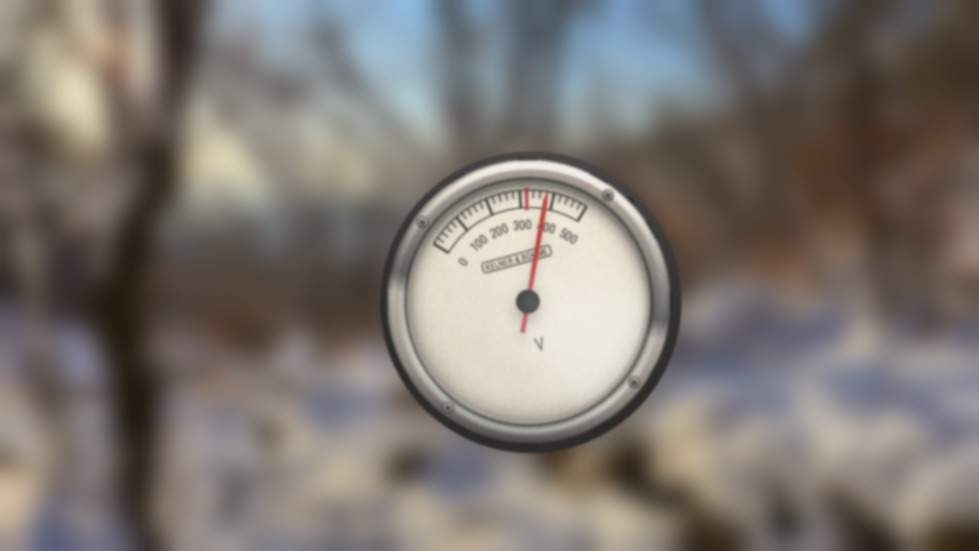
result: 380 V
